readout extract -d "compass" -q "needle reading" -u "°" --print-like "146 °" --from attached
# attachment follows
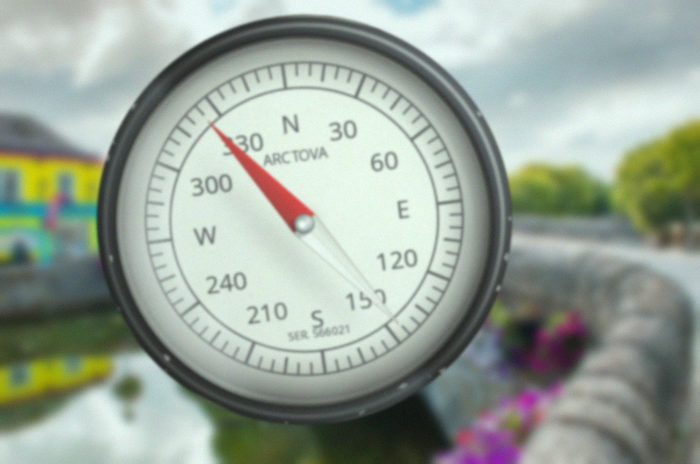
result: 325 °
